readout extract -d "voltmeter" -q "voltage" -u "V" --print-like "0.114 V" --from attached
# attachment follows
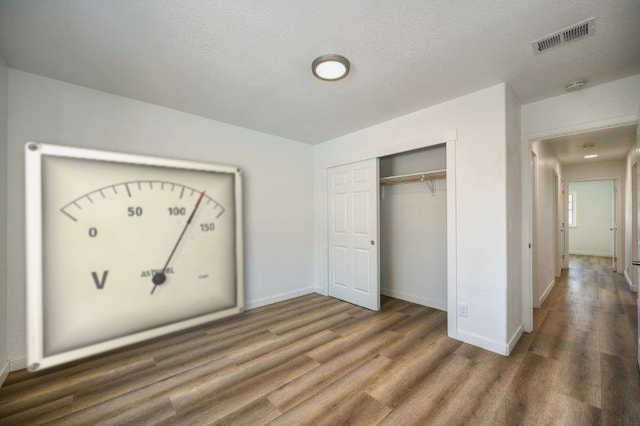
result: 120 V
